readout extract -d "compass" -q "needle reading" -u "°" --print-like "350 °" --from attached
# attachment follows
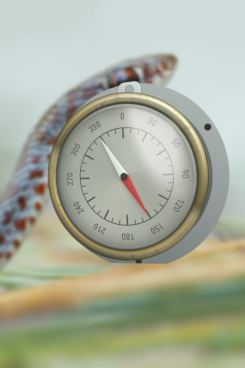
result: 150 °
